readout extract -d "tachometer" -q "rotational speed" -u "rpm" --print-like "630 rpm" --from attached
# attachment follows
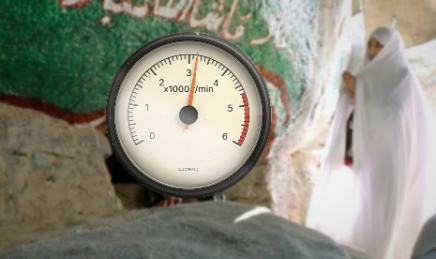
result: 3200 rpm
